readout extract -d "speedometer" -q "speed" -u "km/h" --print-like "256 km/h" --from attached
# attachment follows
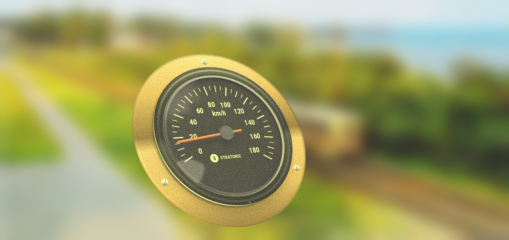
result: 15 km/h
